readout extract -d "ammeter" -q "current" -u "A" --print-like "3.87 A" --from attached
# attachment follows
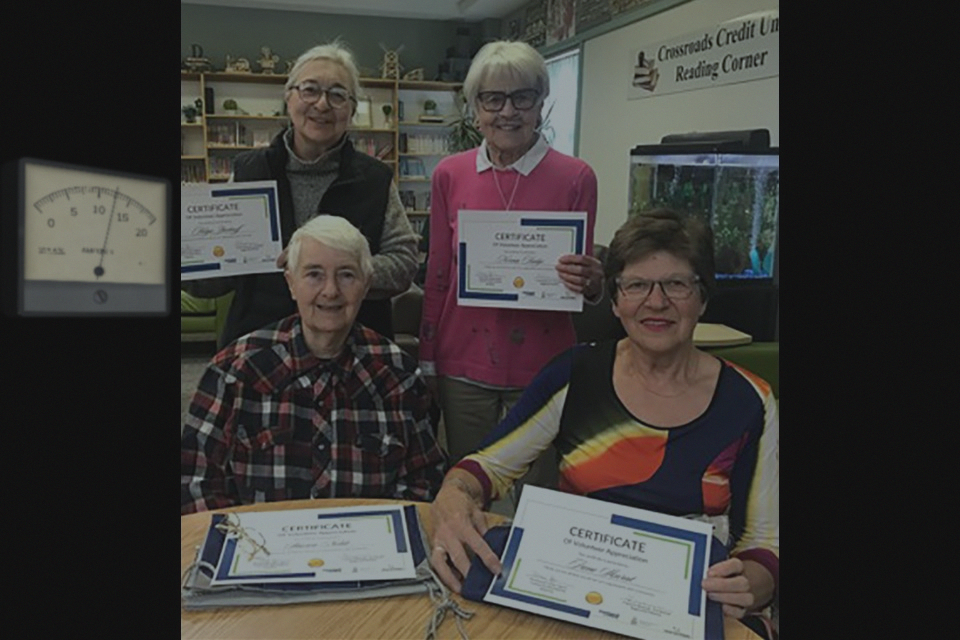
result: 12.5 A
